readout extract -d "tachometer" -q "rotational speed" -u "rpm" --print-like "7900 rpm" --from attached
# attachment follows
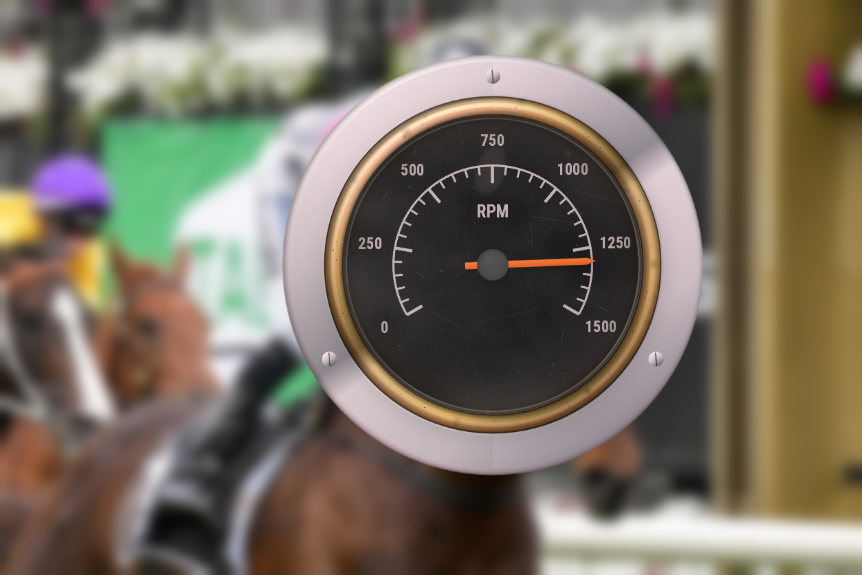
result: 1300 rpm
